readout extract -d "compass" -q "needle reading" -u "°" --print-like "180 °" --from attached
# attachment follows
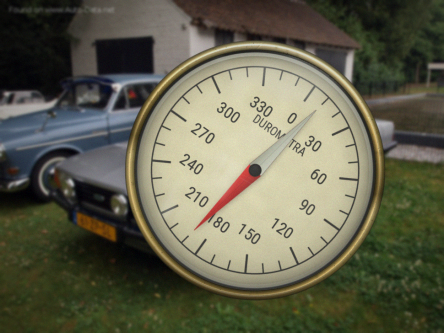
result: 190 °
